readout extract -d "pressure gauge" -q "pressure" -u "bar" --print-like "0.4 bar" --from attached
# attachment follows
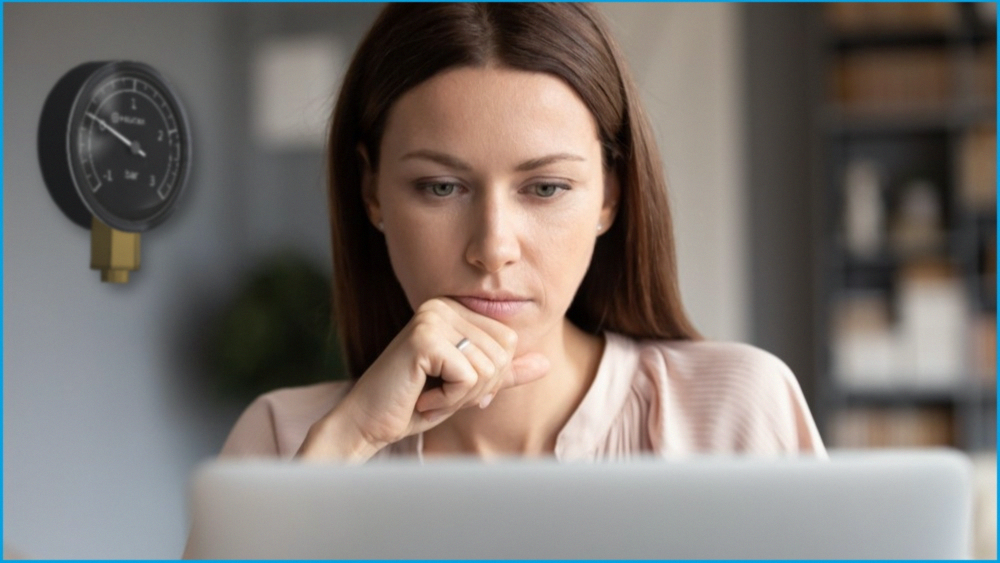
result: 0 bar
